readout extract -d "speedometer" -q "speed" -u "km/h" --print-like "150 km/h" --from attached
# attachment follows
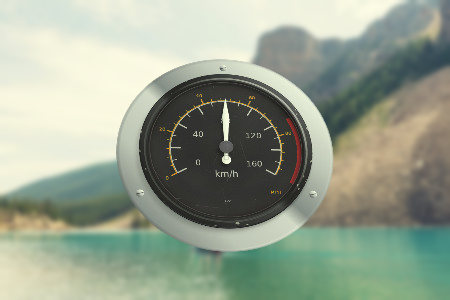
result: 80 km/h
